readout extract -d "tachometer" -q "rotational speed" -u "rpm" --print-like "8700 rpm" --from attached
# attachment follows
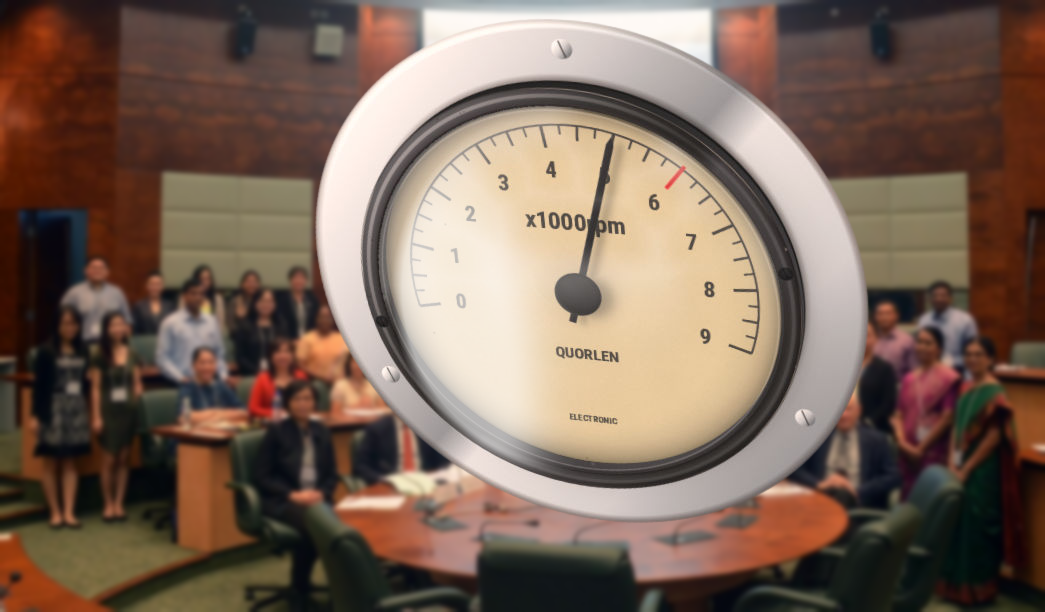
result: 5000 rpm
